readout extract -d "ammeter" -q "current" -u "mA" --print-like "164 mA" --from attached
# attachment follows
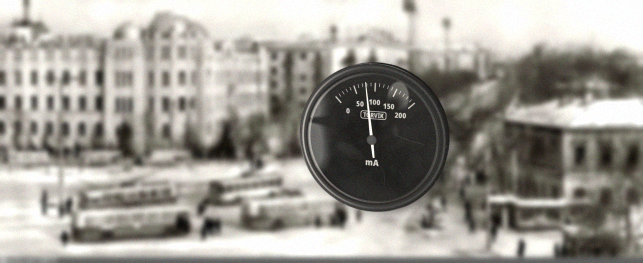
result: 80 mA
